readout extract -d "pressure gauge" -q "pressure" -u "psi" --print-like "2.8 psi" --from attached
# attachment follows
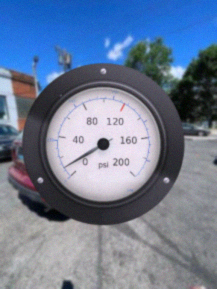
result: 10 psi
